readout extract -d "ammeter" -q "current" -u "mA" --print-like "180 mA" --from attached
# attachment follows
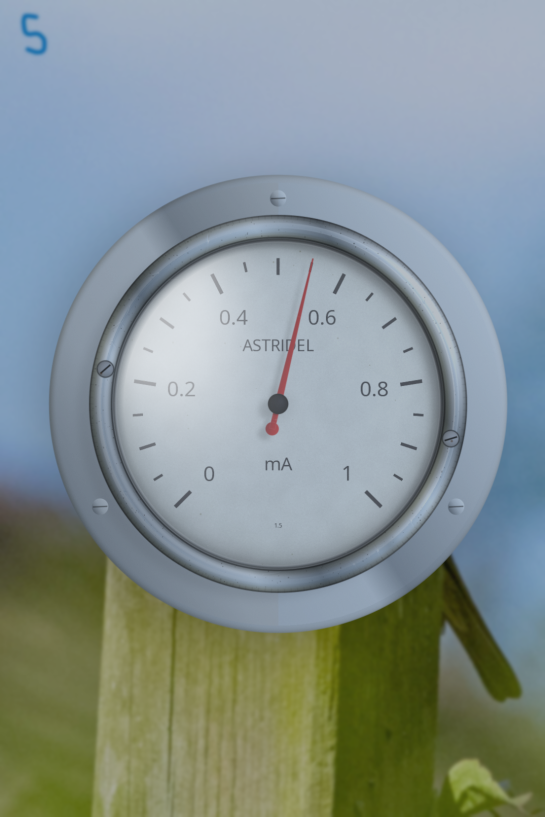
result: 0.55 mA
